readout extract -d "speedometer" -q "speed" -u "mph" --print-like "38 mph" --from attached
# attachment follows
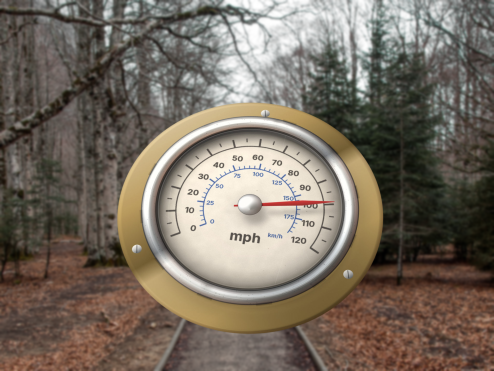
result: 100 mph
